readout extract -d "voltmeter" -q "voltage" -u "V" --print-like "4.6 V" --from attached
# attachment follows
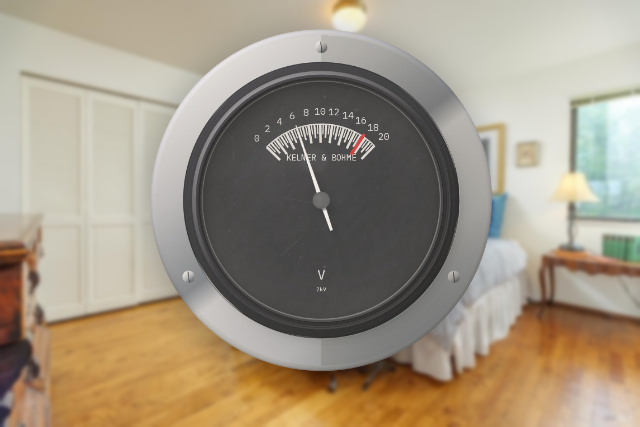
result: 6 V
